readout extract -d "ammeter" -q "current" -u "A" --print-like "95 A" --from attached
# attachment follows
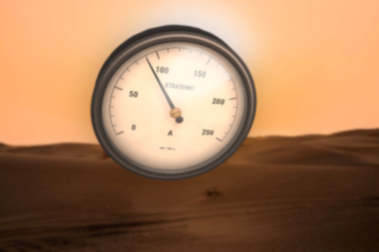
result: 90 A
